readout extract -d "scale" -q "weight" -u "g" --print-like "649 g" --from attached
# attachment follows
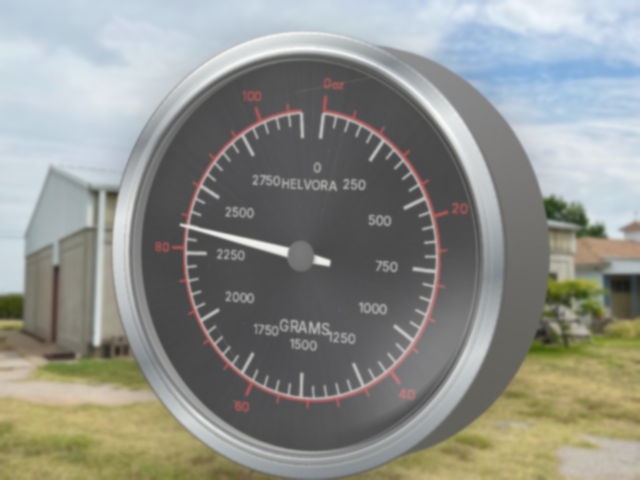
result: 2350 g
